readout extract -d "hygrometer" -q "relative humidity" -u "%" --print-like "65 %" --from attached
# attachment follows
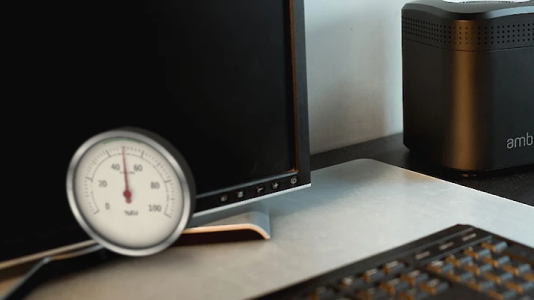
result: 50 %
